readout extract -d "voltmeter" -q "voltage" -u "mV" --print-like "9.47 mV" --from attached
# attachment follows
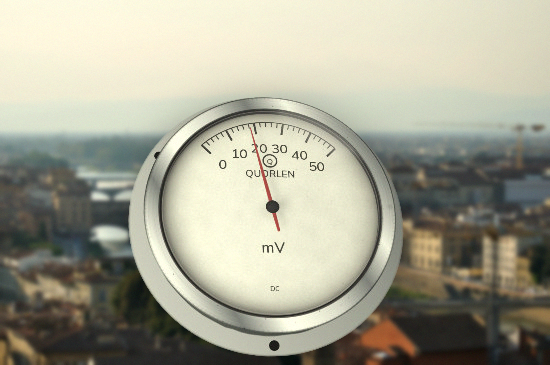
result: 18 mV
